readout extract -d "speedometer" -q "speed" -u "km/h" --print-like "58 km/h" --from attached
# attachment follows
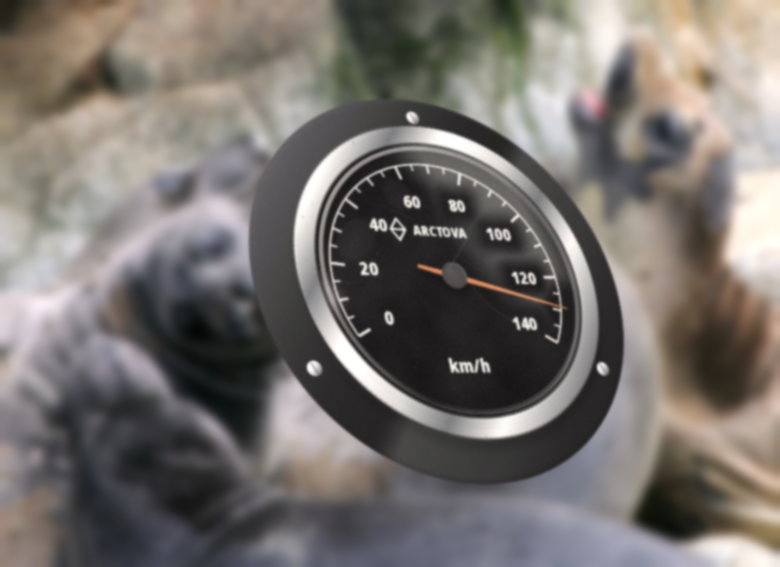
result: 130 km/h
